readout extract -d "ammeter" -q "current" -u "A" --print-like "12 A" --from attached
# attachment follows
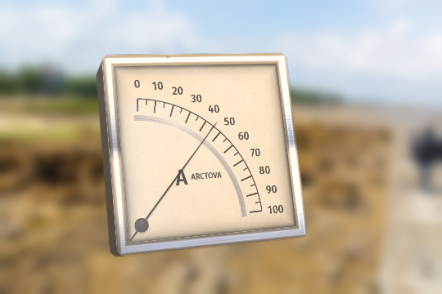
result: 45 A
